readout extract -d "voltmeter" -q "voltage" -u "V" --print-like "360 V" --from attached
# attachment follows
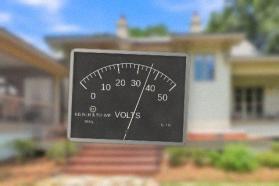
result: 36 V
